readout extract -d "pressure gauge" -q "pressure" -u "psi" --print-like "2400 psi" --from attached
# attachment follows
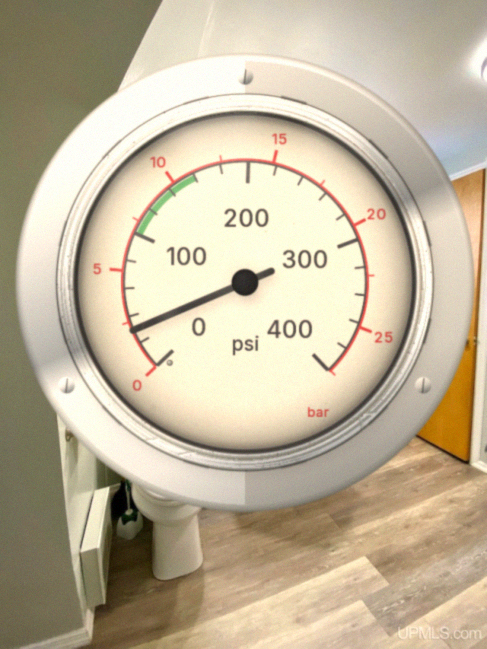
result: 30 psi
